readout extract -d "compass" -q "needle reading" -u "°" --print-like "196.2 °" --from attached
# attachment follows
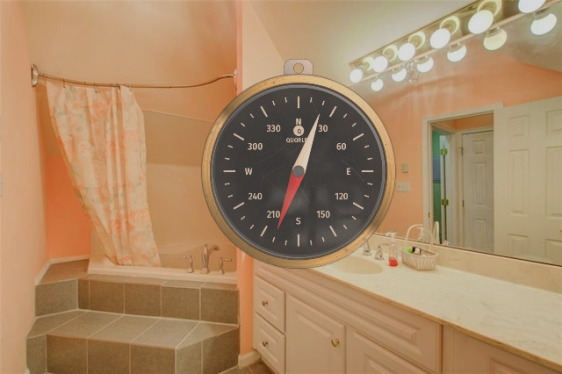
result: 200 °
